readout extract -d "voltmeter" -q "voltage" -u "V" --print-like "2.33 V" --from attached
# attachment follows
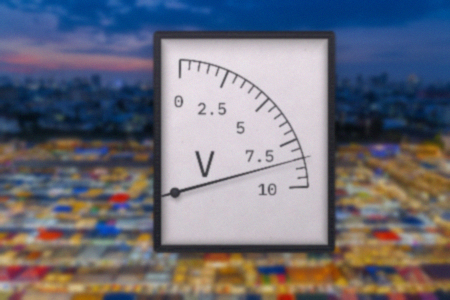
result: 8.5 V
